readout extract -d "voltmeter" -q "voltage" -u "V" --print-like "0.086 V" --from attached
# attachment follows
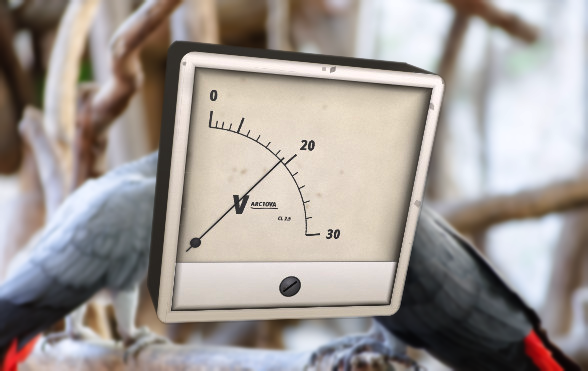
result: 19 V
